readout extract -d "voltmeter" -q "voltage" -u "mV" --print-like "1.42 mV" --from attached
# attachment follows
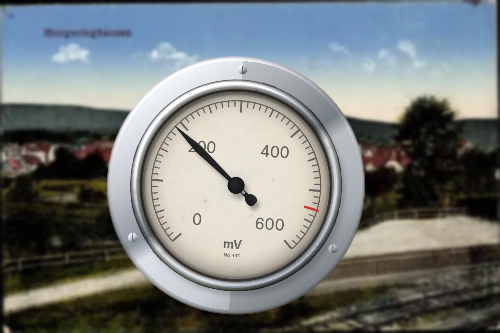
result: 190 mV
